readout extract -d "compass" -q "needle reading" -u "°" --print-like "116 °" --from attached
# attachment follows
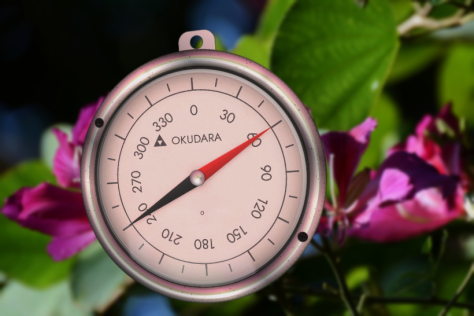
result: 60 °
